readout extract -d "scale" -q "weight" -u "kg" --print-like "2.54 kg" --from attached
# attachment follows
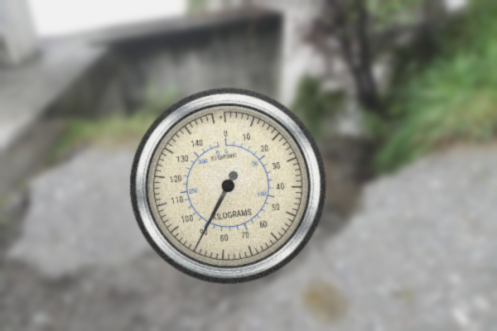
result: 90 kg
